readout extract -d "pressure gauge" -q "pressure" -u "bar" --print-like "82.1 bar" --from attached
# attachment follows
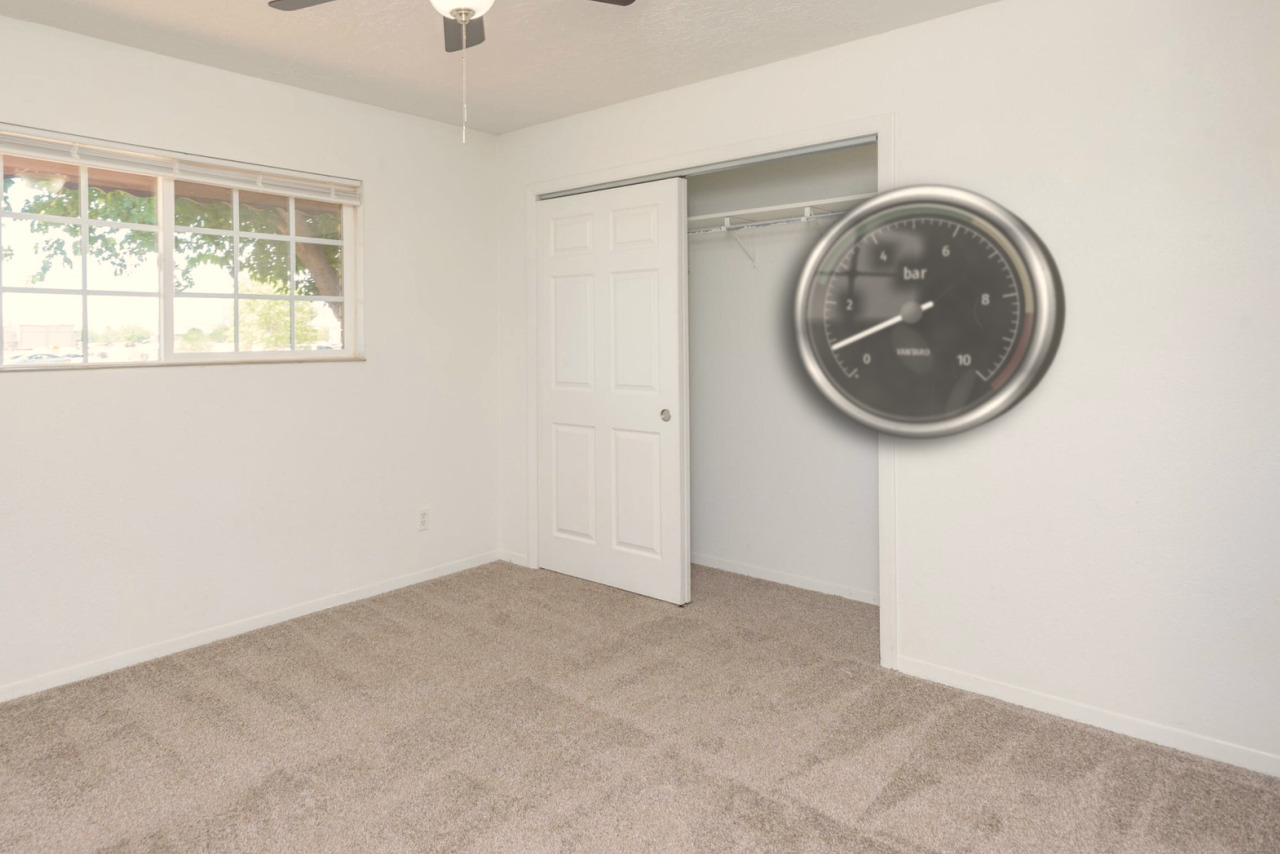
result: 0.8 bar
